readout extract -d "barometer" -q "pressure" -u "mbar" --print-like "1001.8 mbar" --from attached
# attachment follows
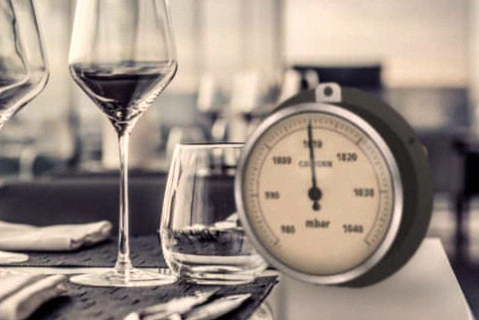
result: 1010 mbar
